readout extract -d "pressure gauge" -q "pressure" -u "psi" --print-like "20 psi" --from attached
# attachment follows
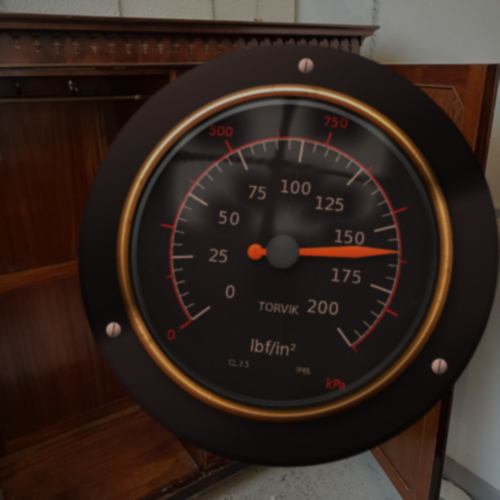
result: 160 psi
